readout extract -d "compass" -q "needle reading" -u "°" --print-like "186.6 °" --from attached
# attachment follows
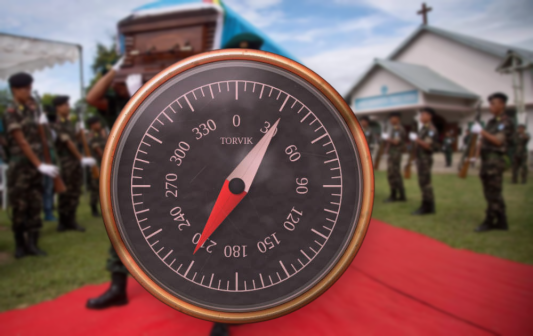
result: 212.5 °
